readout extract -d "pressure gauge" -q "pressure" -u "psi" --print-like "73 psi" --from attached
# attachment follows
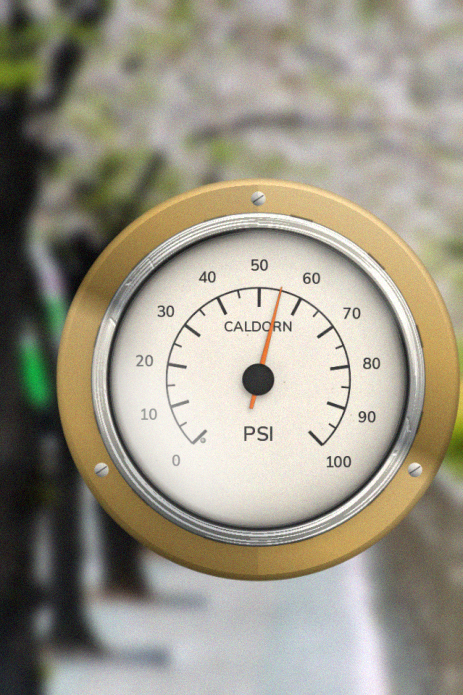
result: 55 psi
